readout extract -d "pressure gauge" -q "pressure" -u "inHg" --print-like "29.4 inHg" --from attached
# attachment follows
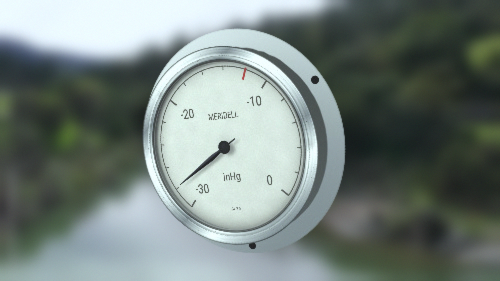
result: -28 inHg
